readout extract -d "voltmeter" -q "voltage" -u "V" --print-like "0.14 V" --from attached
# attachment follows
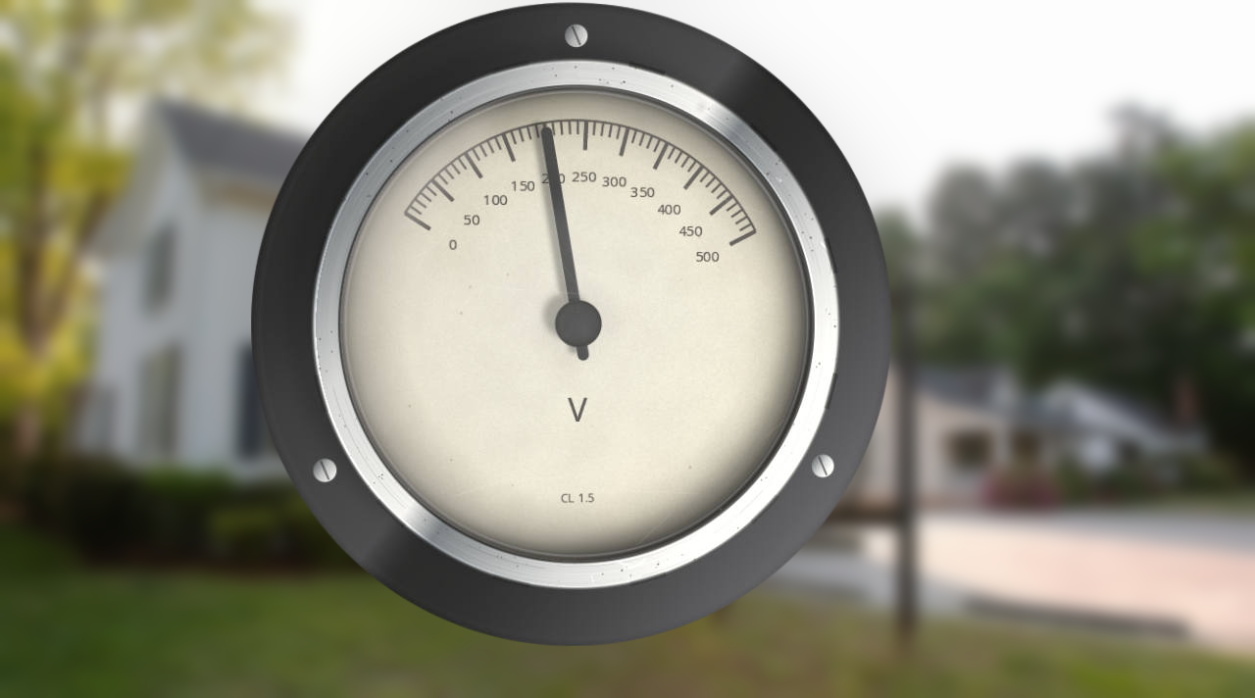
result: 200 V
